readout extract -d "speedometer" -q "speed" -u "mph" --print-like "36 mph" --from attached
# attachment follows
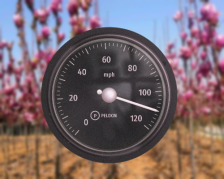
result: 110 mph
